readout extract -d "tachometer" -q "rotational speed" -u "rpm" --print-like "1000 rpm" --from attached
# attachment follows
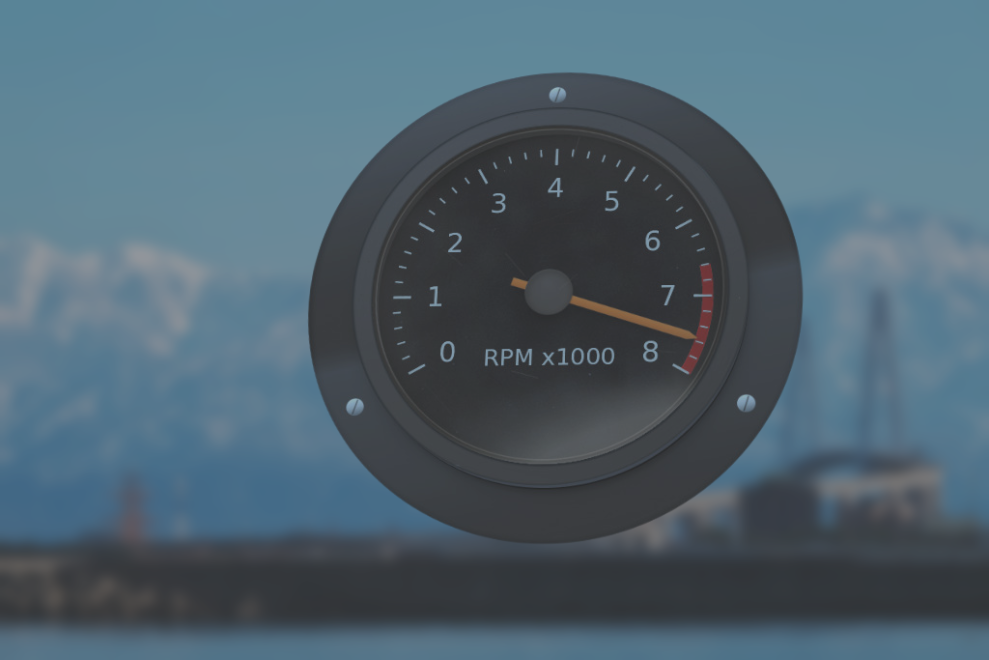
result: 7600 rpm
